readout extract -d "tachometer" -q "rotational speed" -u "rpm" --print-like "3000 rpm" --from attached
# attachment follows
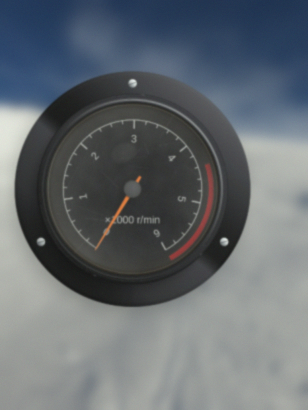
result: 0 rpm
